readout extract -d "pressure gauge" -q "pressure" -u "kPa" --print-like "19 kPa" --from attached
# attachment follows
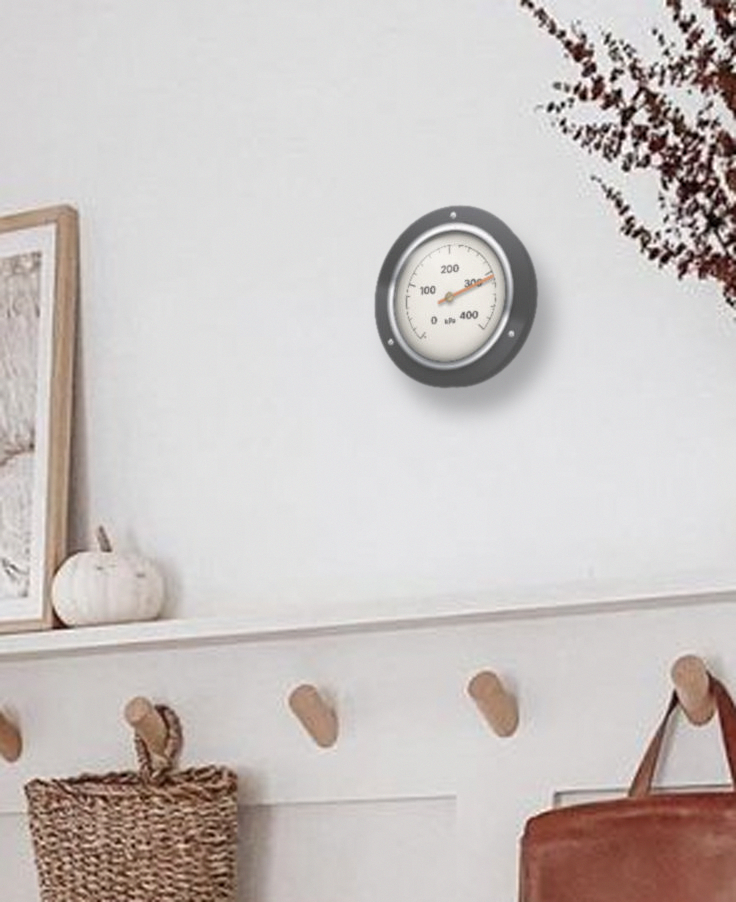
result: 310 kPa
